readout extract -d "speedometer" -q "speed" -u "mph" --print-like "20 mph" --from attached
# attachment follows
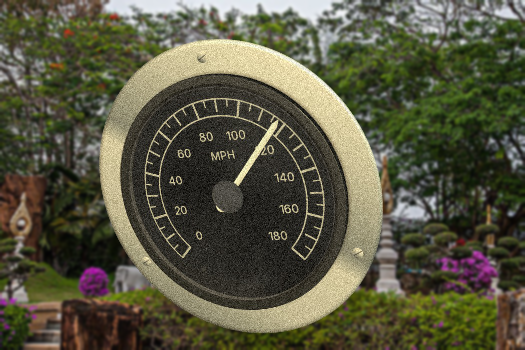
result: 117.5 mph
